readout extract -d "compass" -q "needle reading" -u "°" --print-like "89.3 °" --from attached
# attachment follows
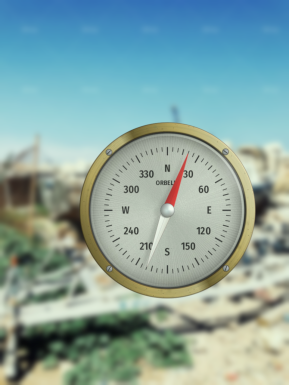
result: 20 °
